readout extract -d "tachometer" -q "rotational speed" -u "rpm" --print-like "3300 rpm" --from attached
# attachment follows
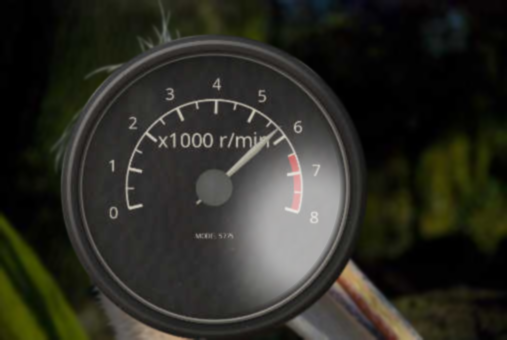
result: 5750 rpm
